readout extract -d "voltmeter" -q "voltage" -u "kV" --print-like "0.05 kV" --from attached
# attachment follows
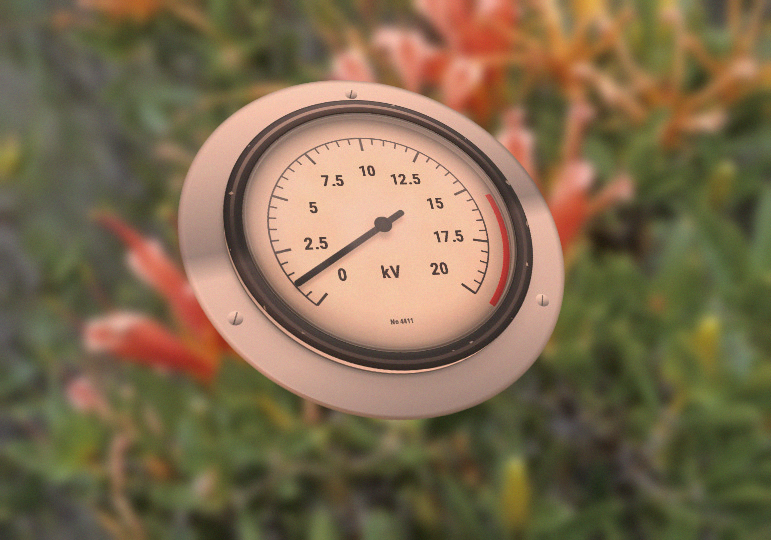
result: 1 kV
